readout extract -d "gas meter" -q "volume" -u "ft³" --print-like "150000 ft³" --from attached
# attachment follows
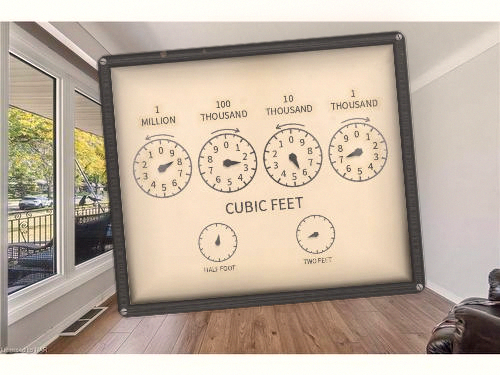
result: 825700 ft³
